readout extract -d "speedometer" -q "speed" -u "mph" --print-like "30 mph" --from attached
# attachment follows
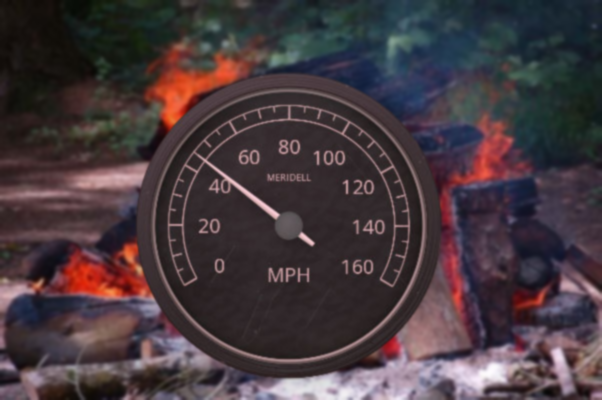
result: 45 mph
